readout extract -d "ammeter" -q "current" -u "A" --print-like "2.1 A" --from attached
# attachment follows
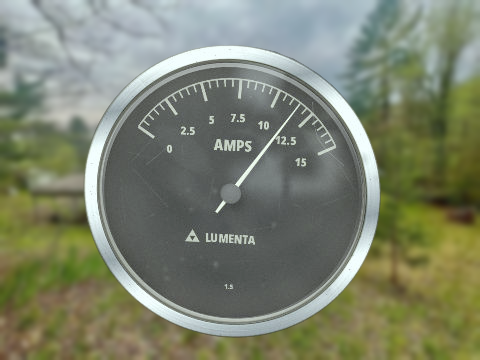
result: 11.5 A
